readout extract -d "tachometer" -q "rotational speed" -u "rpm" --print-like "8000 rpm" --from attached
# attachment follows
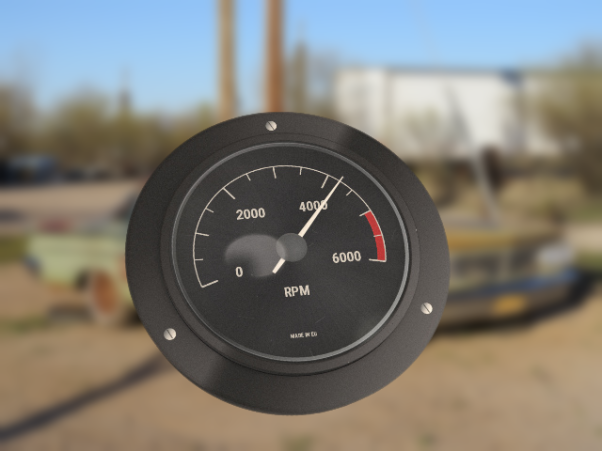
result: 4250 rpm
